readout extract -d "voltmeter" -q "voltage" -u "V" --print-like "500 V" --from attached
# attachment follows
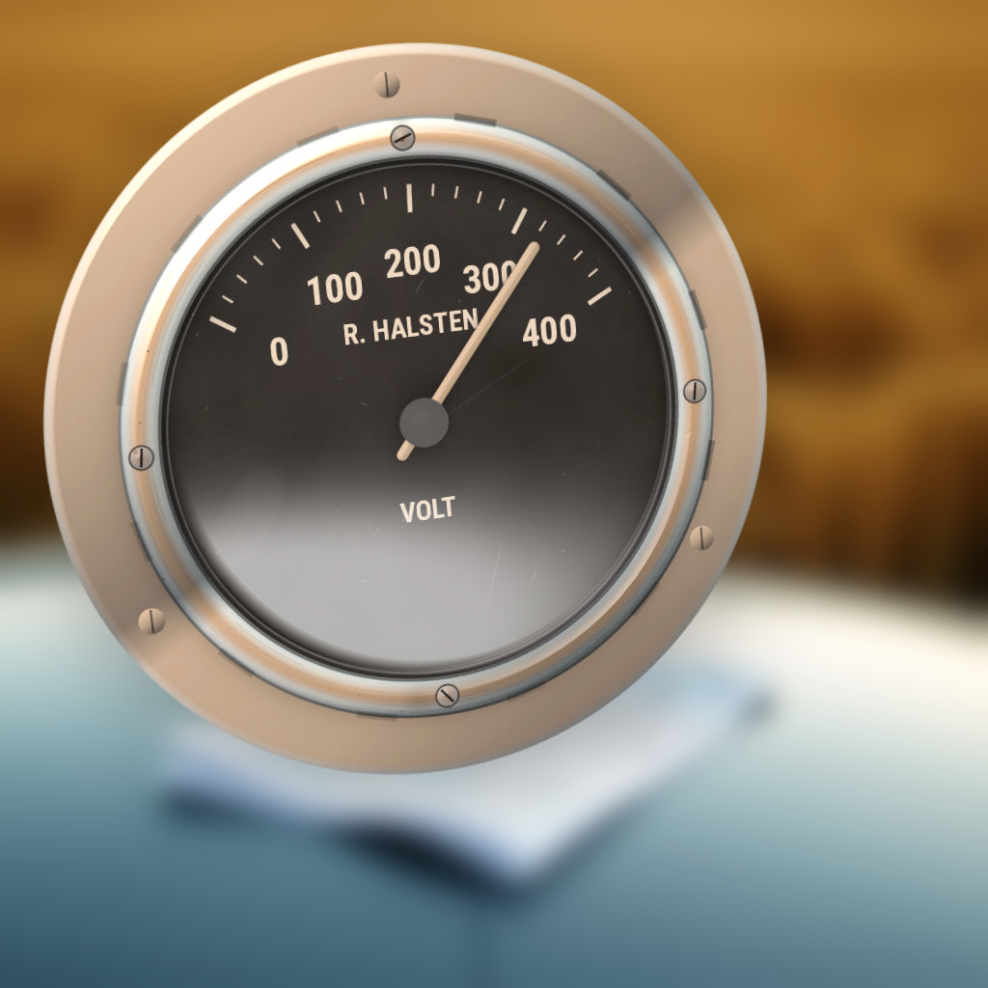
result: 320 V
